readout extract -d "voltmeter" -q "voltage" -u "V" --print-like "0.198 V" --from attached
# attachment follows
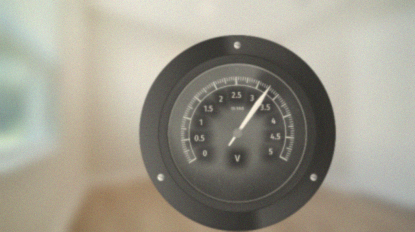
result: 3.25 V
